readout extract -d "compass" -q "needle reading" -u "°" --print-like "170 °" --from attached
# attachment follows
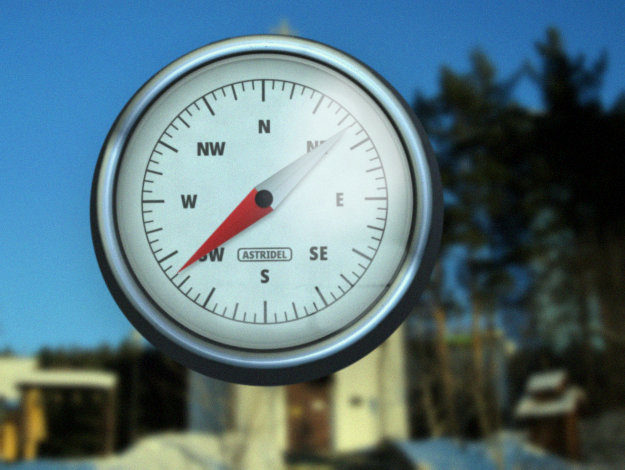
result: 230 °
